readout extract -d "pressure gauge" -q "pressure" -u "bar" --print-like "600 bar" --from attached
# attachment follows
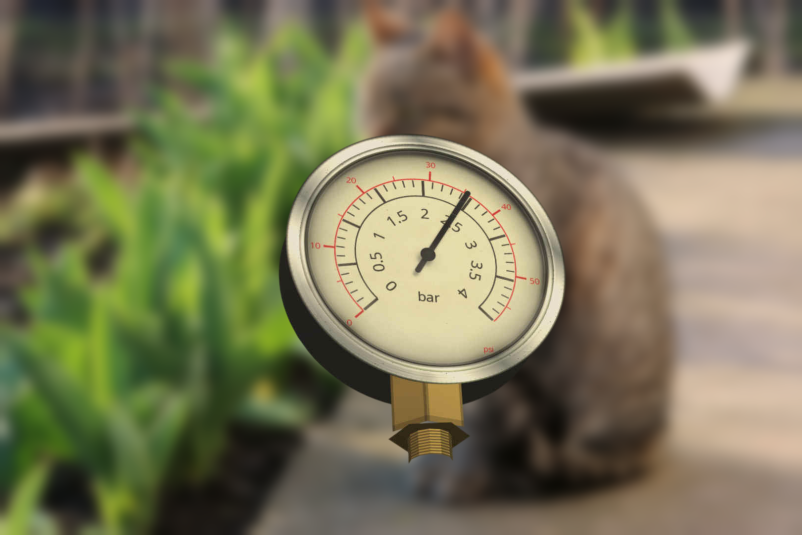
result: 2.45 bar
